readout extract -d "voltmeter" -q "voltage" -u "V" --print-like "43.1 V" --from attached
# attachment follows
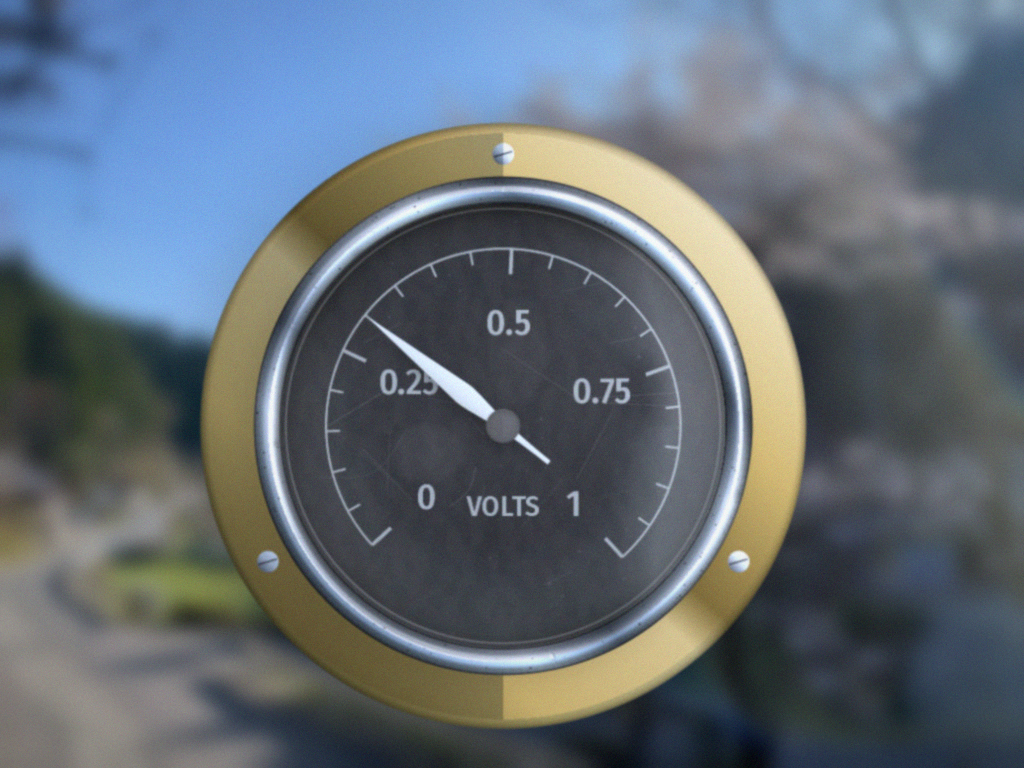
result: 0.3 V
